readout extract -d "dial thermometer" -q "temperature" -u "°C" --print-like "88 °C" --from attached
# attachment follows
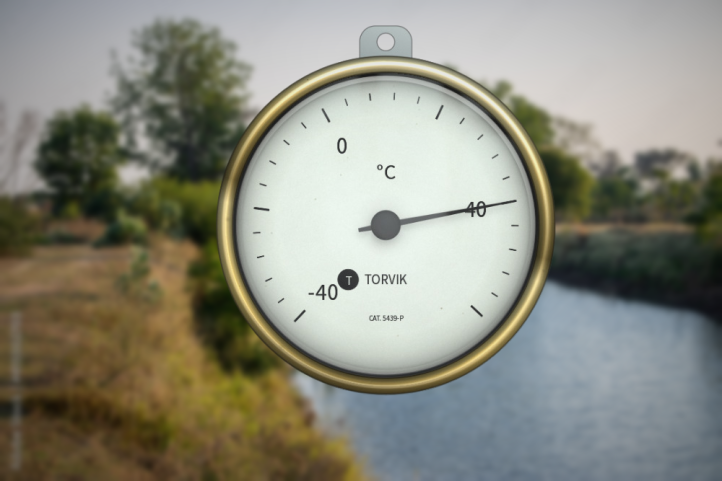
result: 40 °C
